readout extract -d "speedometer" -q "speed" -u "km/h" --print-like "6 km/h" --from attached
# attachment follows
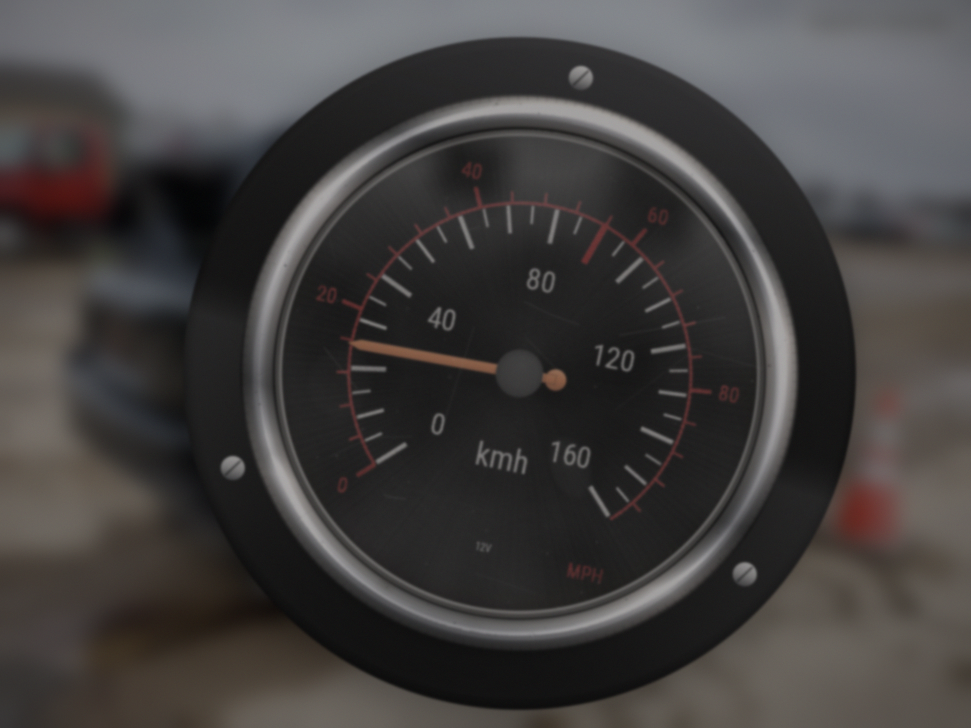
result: 25 km/h
